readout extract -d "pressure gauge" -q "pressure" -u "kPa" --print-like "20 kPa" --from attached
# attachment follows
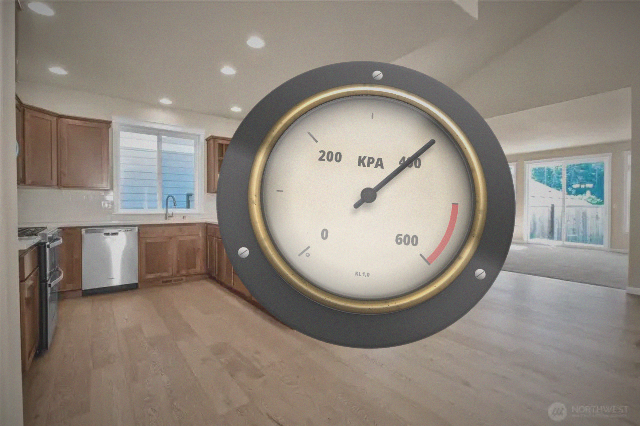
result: 400 kPa
